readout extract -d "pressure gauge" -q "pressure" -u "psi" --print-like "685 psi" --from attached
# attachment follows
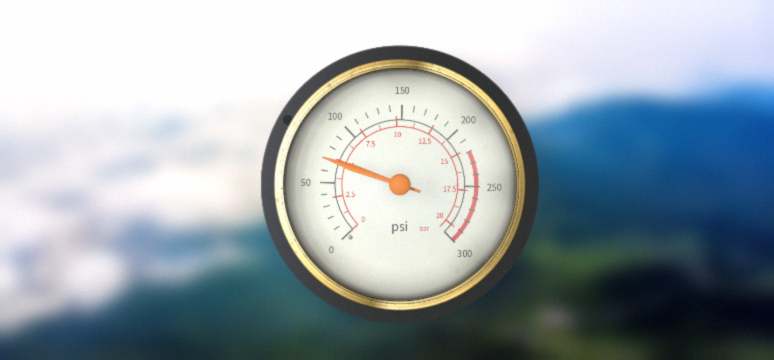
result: 70 psi
